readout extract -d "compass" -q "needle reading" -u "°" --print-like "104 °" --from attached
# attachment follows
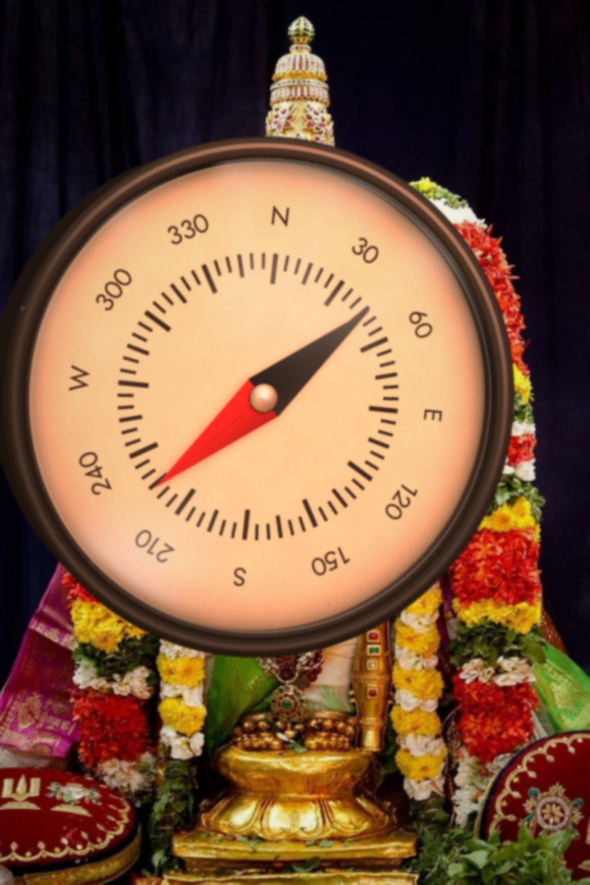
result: 225 °
